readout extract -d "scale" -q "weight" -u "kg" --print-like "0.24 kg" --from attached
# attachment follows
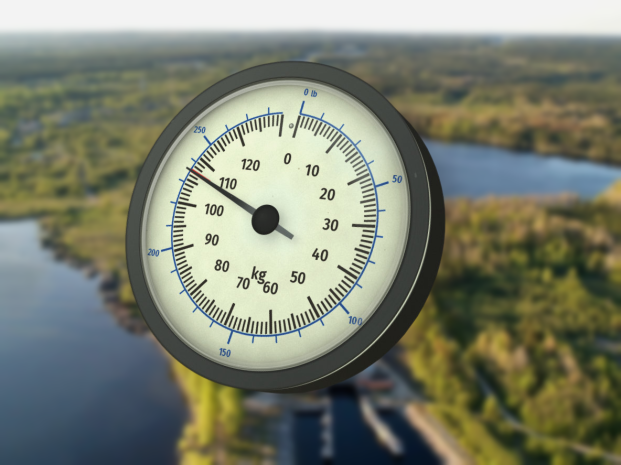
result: 107 kg
